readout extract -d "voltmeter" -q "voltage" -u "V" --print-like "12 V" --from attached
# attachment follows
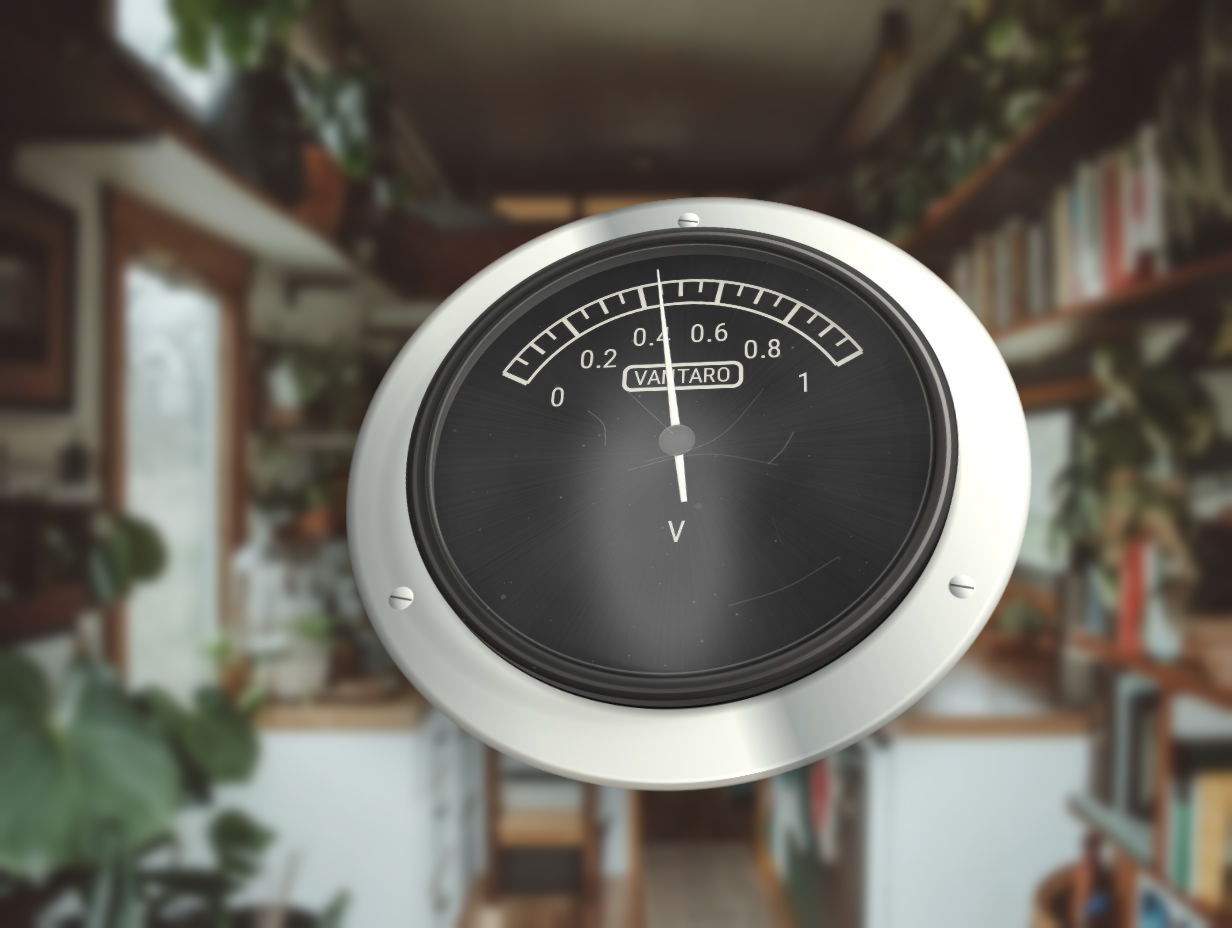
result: 0.45 V
